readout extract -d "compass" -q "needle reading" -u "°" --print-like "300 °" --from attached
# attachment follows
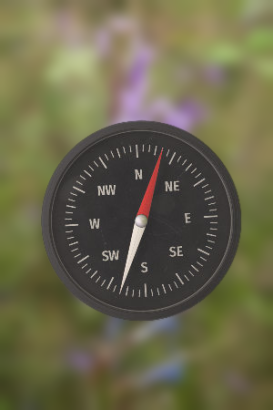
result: 20 °
